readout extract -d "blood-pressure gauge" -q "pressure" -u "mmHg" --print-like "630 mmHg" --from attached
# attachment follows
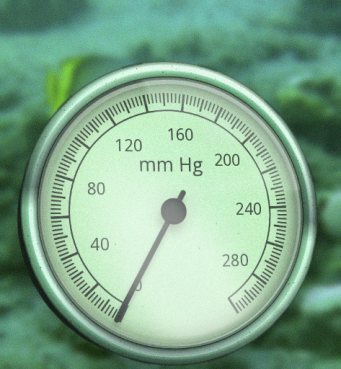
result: 2 mmHg
